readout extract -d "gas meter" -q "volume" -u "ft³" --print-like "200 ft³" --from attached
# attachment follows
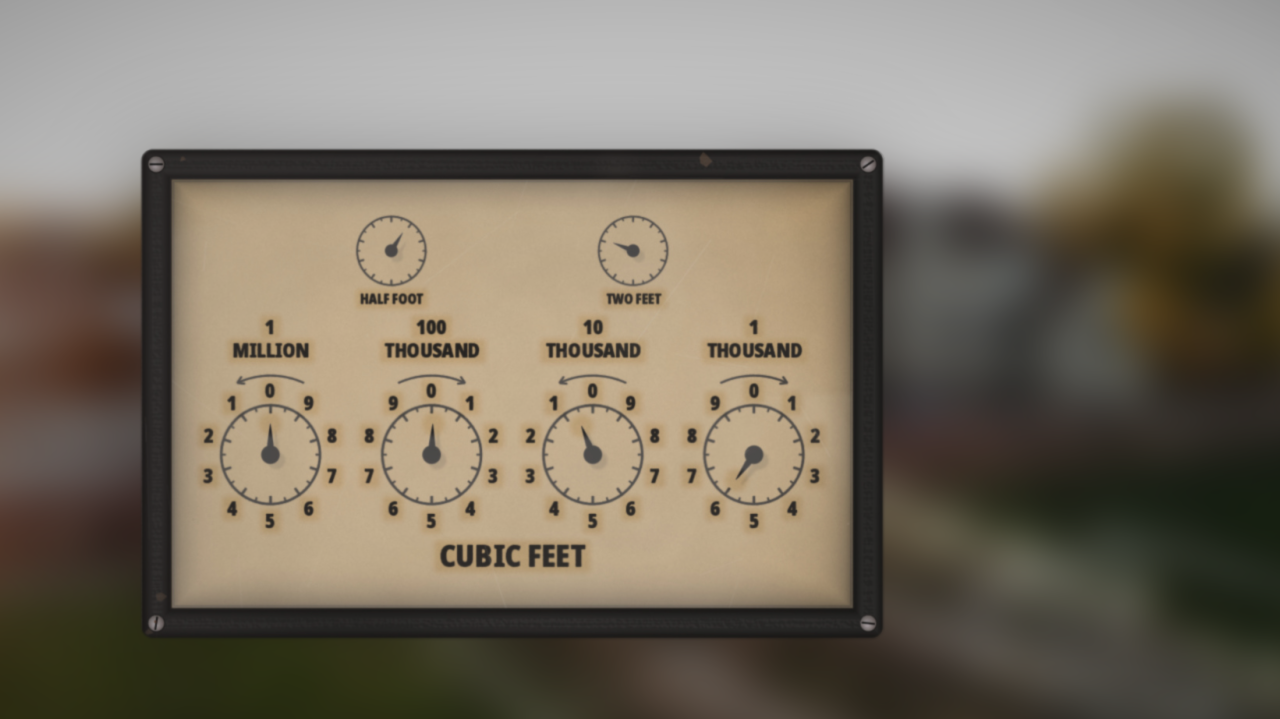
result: 600 ft³
